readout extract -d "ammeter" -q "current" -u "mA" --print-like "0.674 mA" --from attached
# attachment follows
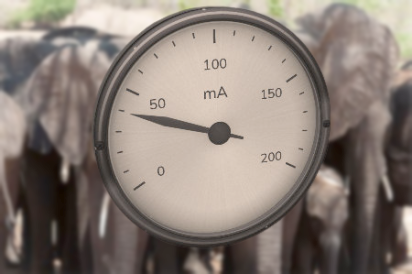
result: 40 mA
